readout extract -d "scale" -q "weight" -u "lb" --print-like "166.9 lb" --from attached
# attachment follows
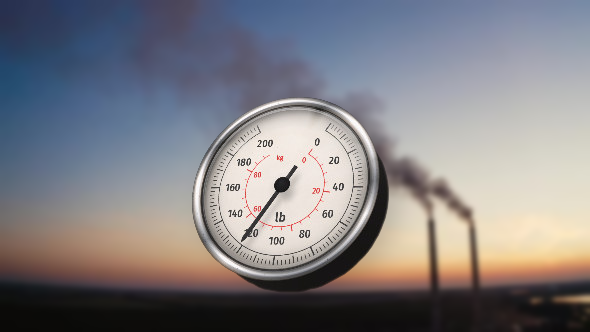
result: 120 lb
